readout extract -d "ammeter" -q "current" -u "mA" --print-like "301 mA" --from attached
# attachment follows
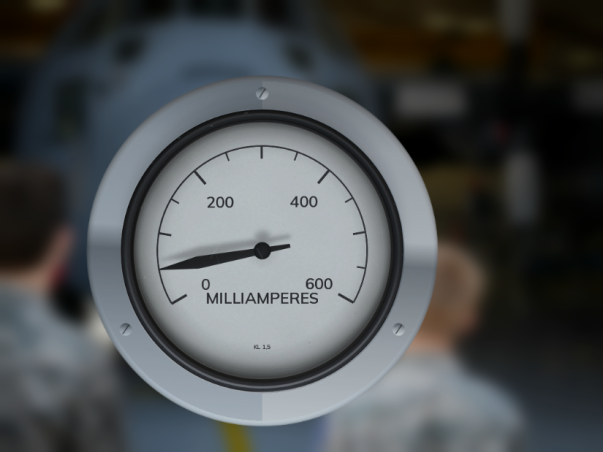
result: 50 mA
